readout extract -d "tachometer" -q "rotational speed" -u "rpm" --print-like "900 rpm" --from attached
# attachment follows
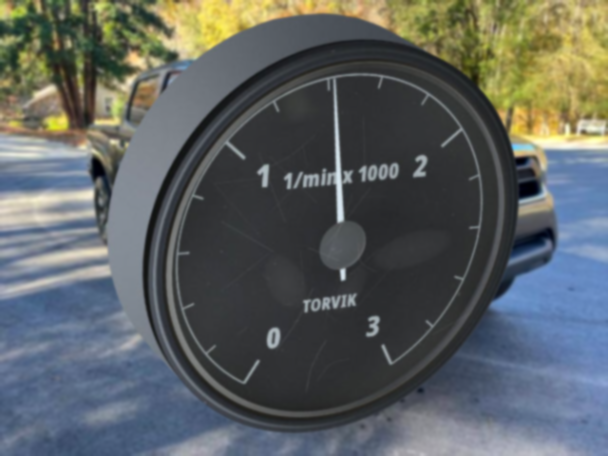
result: 1400 rpm
